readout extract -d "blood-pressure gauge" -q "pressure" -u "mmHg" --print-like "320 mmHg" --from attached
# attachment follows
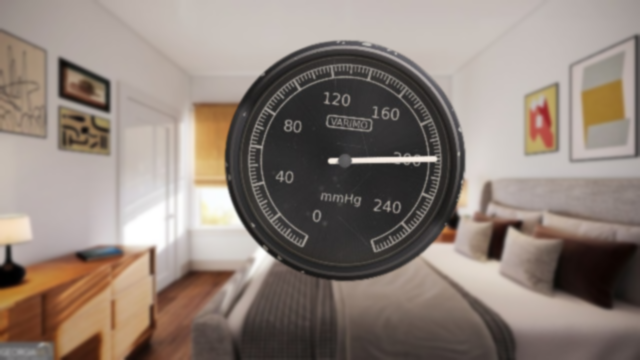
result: 200 mmHg
